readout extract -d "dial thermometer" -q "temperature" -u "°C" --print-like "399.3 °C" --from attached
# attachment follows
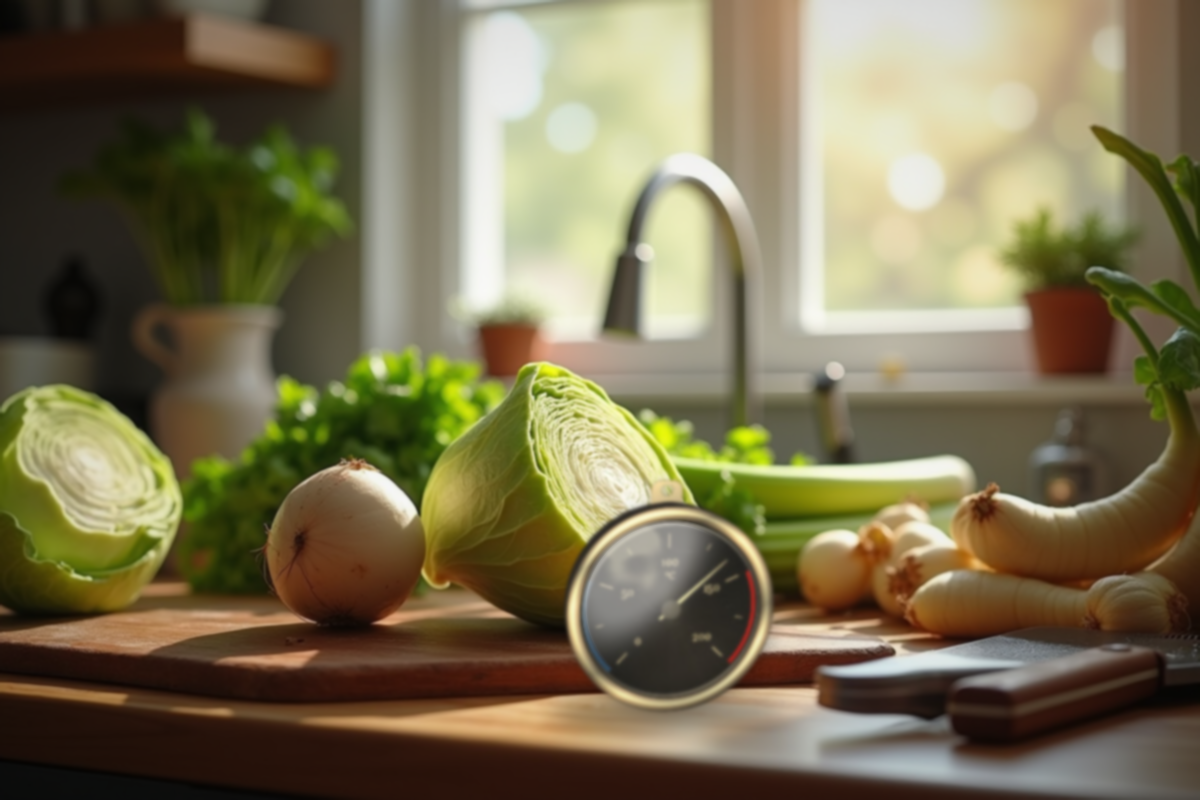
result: 137.5 °C
